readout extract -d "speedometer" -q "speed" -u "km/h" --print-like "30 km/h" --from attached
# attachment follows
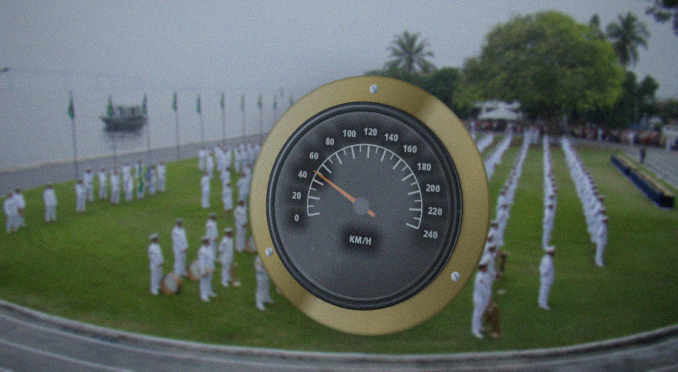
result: 50 km/h
